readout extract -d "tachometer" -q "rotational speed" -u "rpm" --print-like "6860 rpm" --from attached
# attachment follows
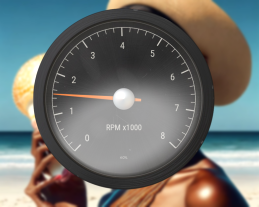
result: 1500 rpm
